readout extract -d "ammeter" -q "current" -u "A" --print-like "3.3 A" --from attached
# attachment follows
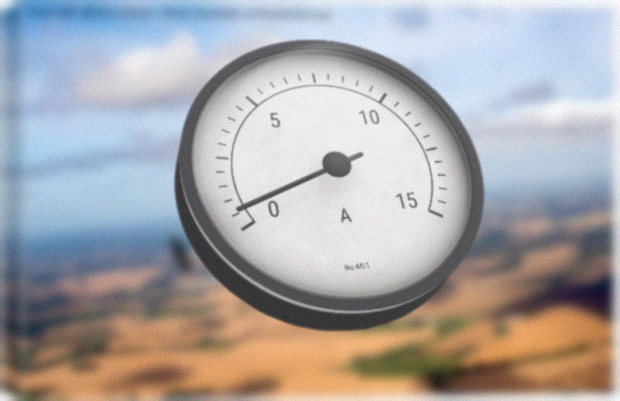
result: 0.5 A
